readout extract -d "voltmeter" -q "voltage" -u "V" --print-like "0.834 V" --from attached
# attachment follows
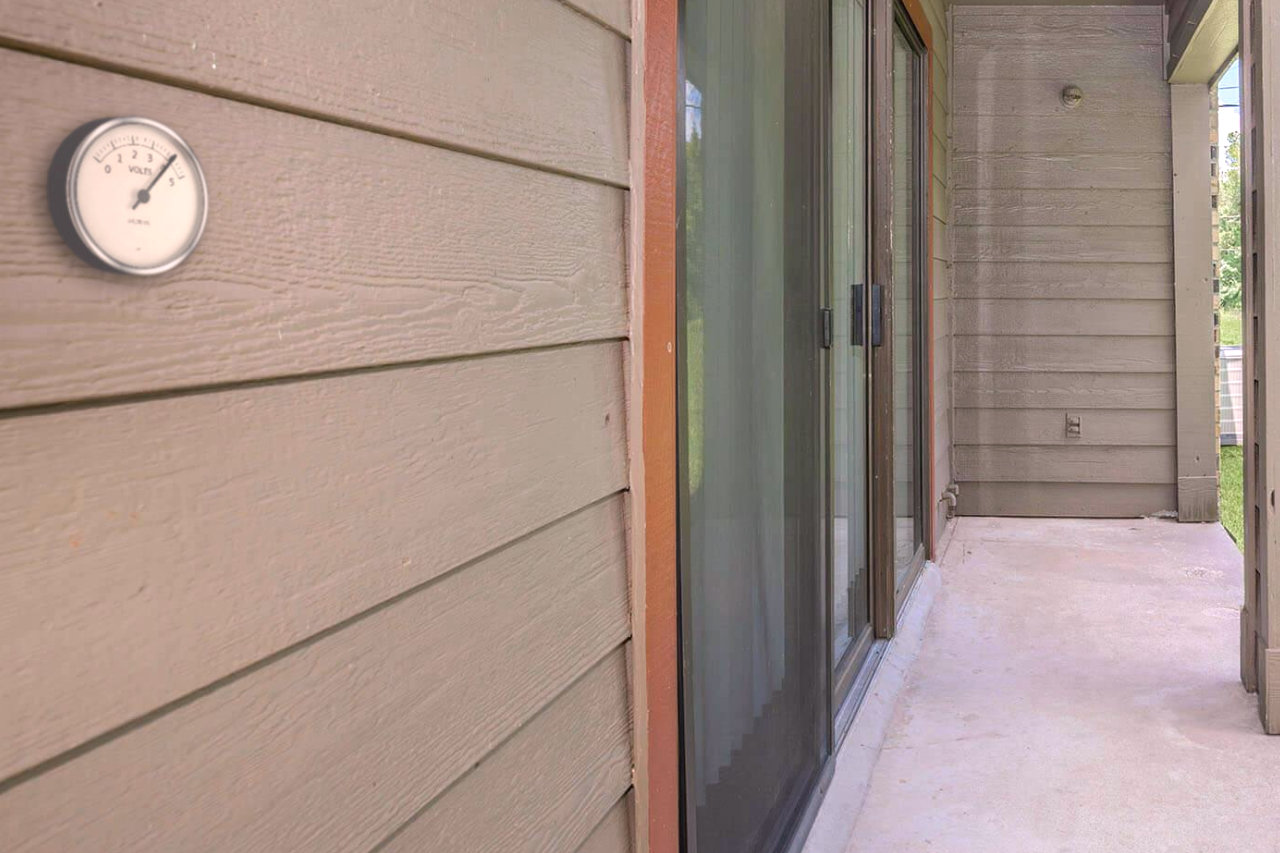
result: 4 V
